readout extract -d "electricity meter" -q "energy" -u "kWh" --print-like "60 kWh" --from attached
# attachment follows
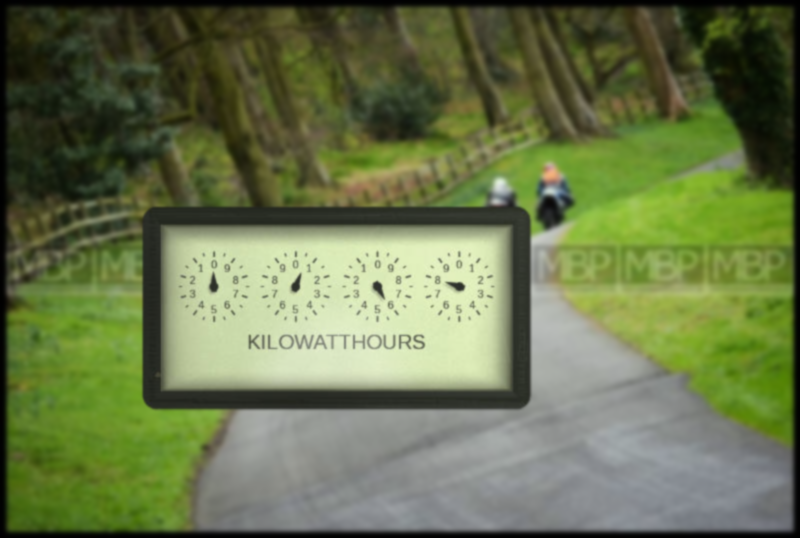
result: 58 kWh
